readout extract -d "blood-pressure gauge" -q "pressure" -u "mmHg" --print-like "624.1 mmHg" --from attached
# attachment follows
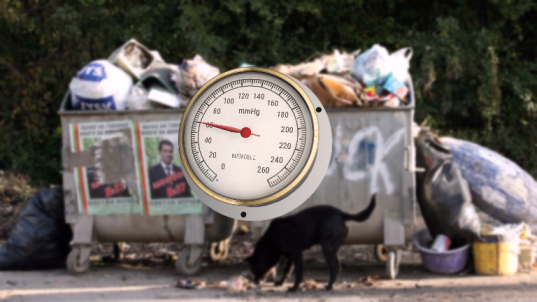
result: 60 mmHg
